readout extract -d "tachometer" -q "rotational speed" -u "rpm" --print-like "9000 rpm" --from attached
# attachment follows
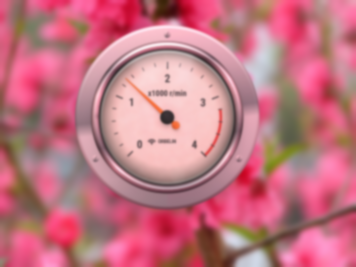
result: 1300 rpm
